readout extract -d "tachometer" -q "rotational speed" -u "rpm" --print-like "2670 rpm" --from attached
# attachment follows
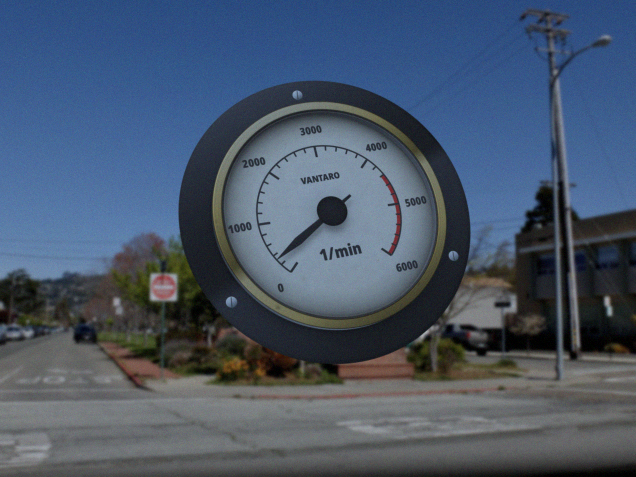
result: 300 rpm
